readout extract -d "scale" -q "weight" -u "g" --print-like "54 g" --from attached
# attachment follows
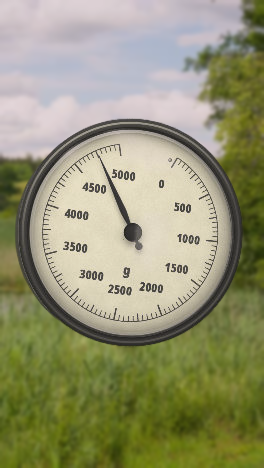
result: 4750 g
